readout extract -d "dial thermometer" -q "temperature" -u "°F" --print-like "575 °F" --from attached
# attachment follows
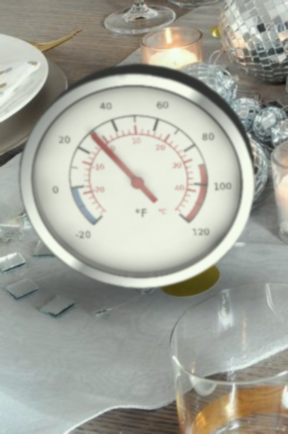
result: 30 °F
